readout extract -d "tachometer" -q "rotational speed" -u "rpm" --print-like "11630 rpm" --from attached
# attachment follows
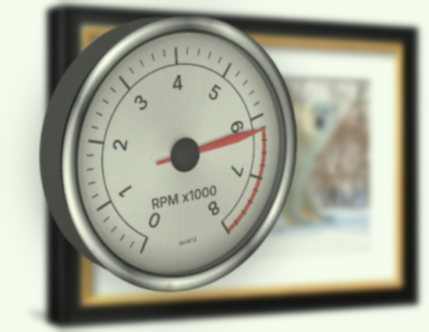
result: 6200 rpm
